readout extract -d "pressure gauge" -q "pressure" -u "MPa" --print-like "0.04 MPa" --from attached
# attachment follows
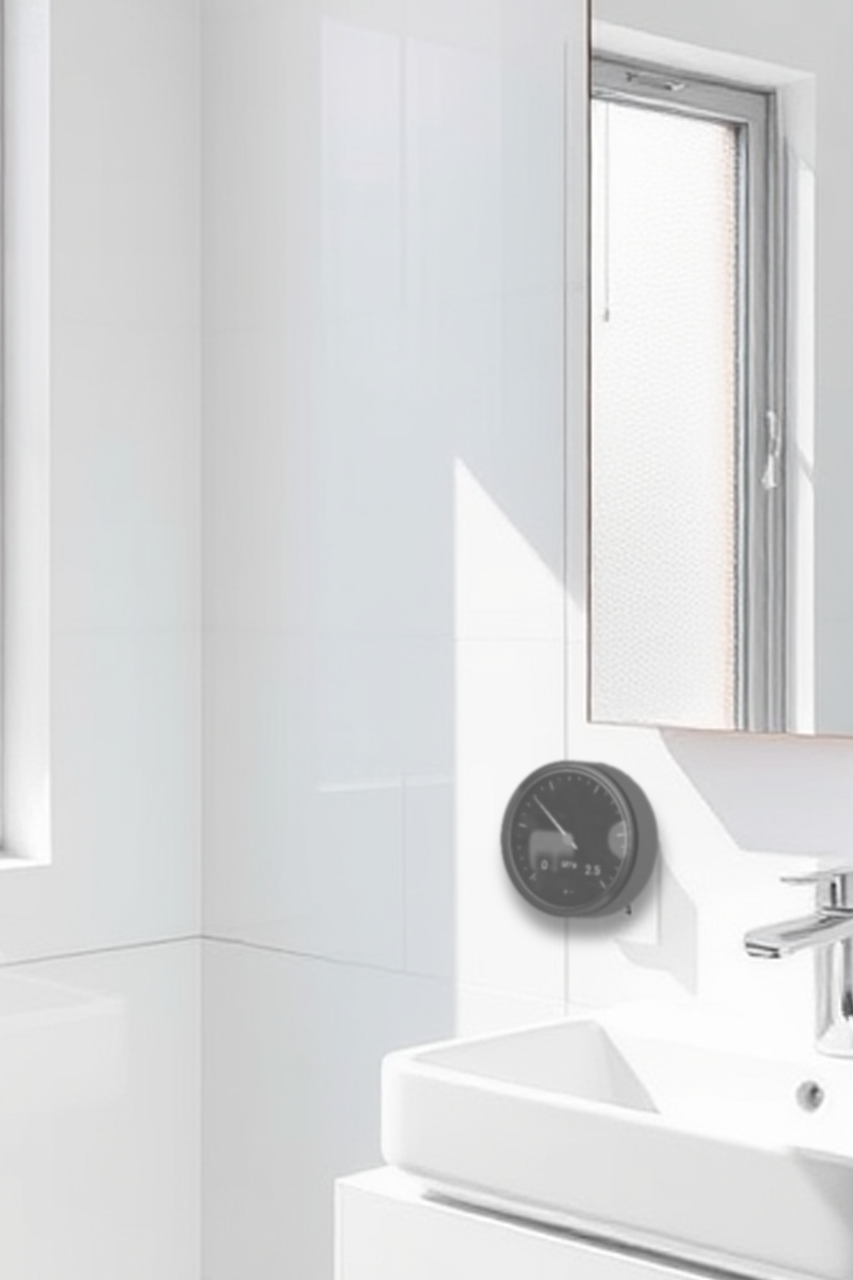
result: 0.8 MPa
